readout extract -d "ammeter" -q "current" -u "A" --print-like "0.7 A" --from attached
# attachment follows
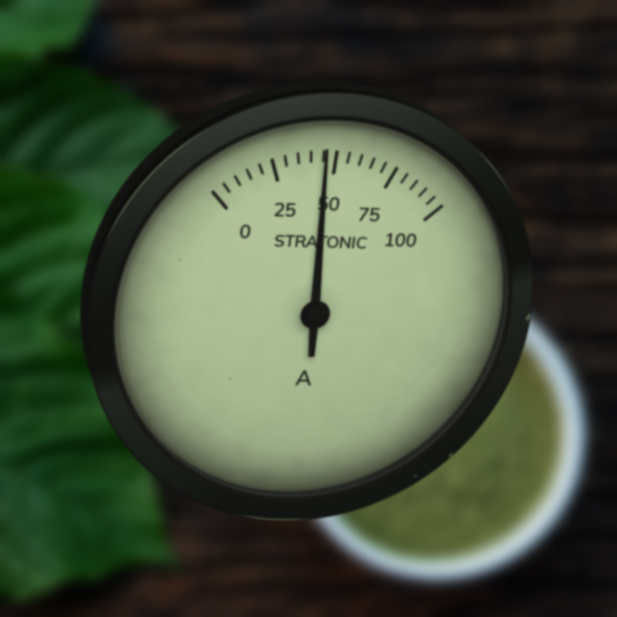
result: 45 A
